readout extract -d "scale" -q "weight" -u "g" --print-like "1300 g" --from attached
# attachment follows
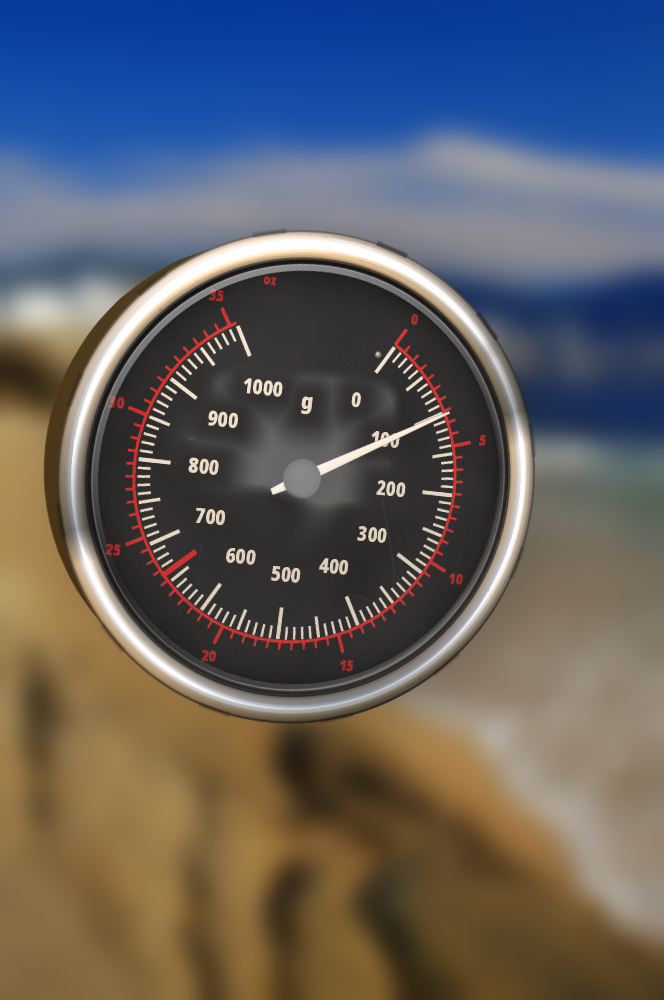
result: 100 g
